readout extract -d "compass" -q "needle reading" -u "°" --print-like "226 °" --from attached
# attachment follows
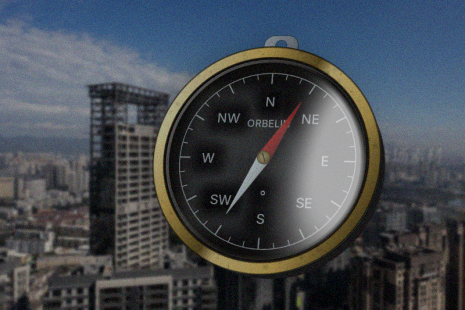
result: 30 °
